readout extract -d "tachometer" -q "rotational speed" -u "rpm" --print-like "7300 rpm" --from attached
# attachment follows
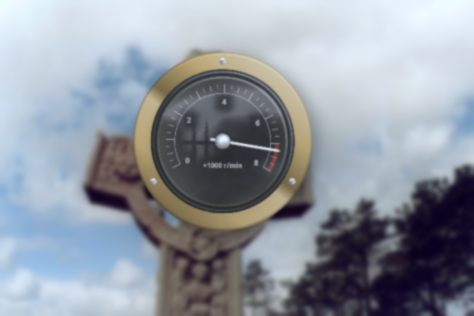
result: 7250 rpm
